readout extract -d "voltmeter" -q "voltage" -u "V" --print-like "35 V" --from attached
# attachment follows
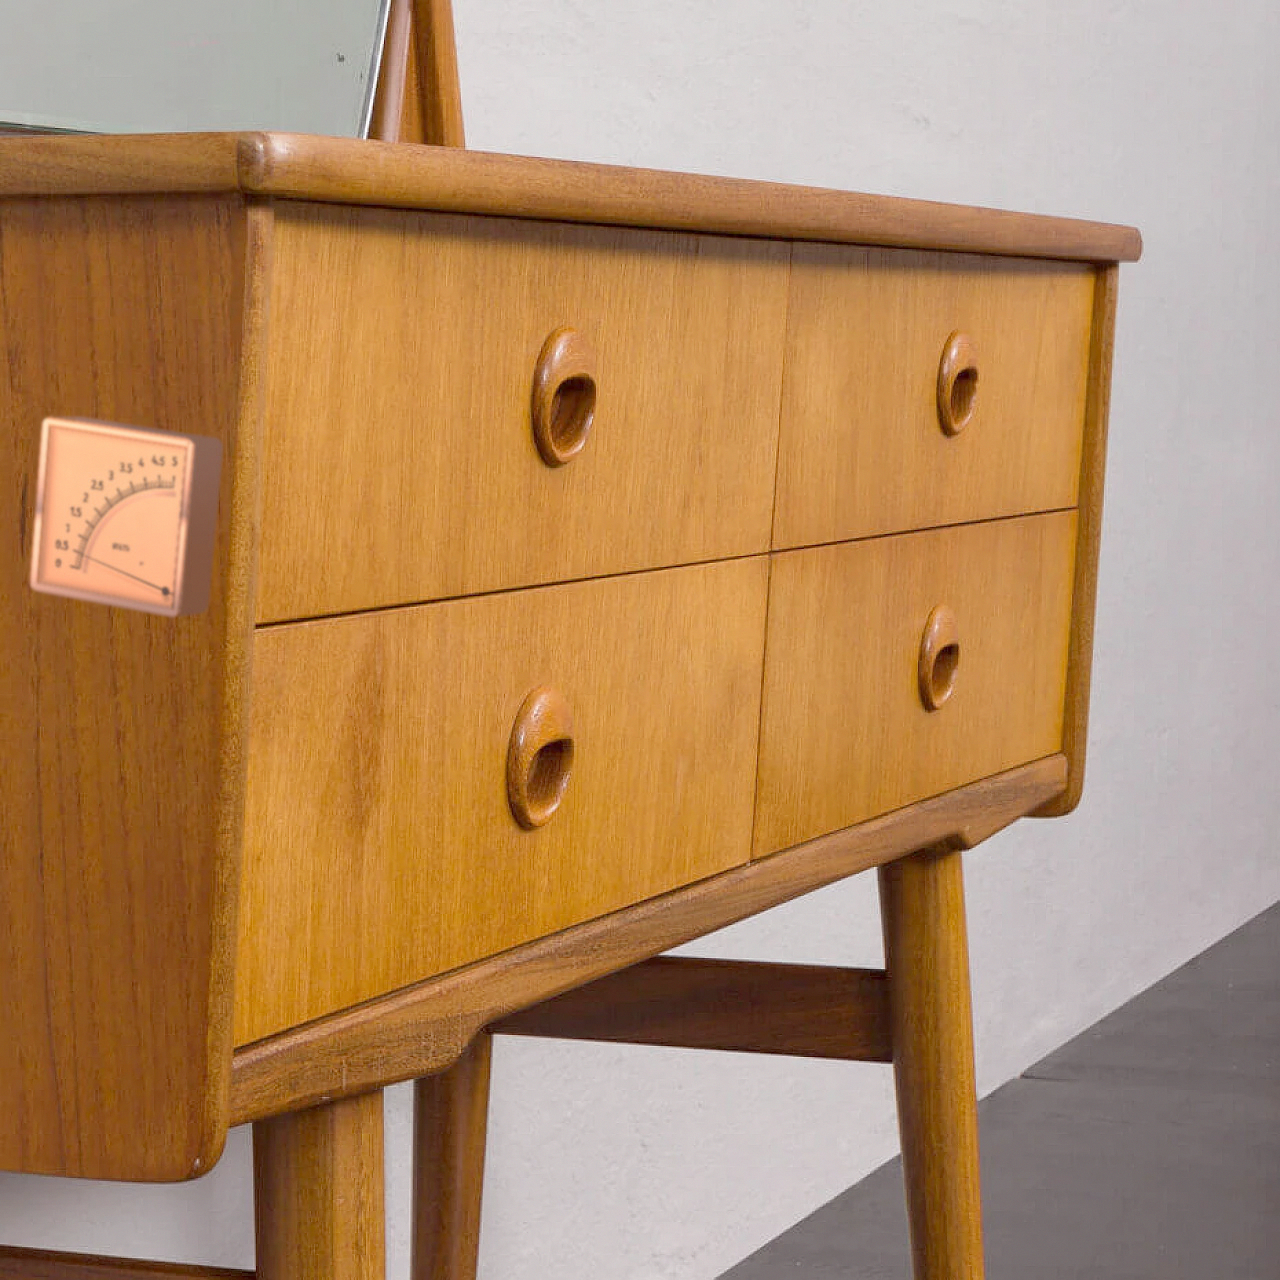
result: 0.5 V
